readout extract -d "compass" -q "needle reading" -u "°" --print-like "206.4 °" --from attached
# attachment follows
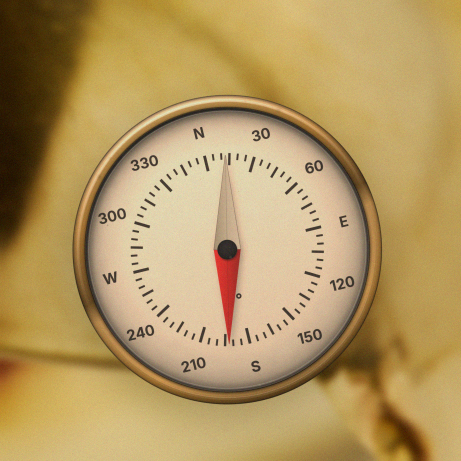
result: 192.5 °
